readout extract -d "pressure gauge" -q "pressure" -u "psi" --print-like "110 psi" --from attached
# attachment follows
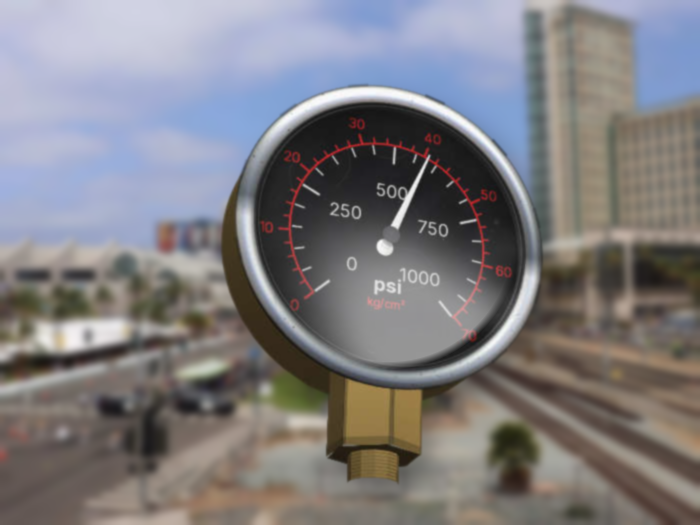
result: 575 psi
